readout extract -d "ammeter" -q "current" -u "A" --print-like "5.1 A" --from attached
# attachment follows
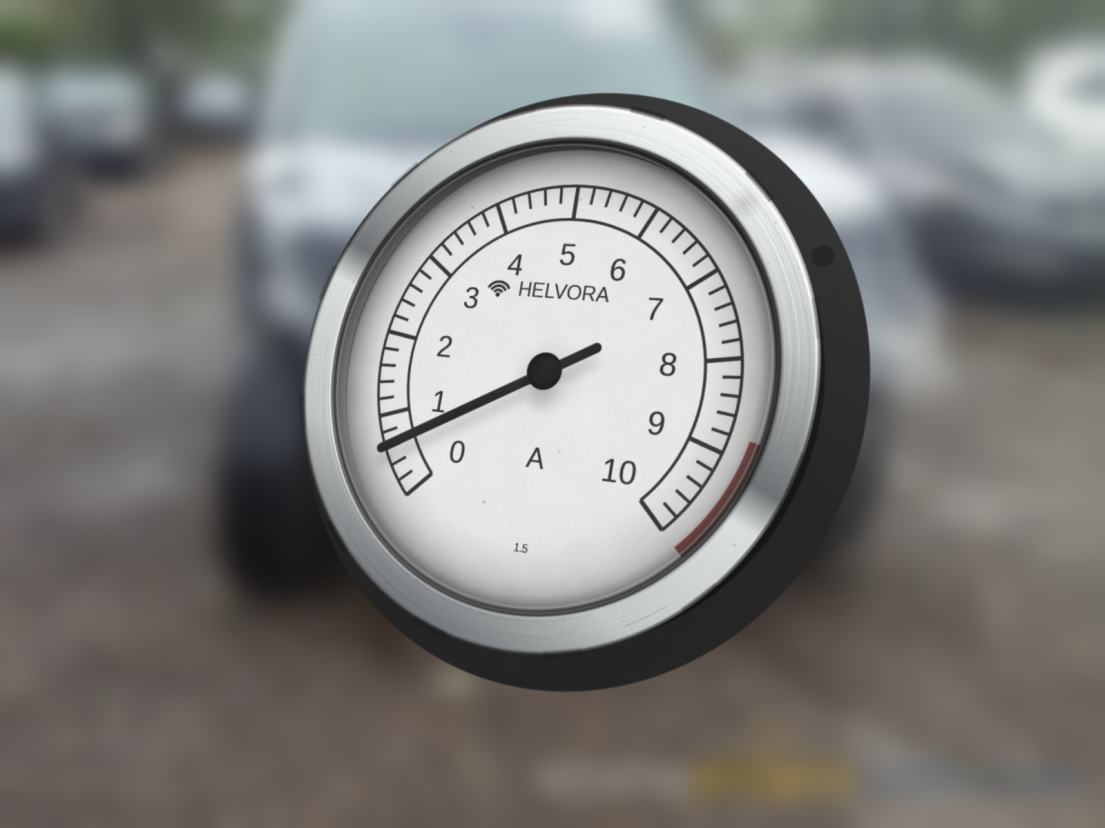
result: 0.6 A
